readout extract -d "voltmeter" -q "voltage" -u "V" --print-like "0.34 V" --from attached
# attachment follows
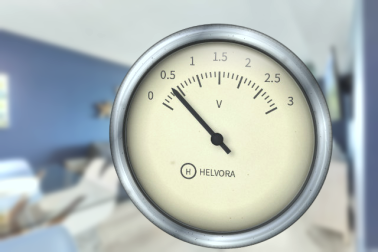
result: 0.4 V
